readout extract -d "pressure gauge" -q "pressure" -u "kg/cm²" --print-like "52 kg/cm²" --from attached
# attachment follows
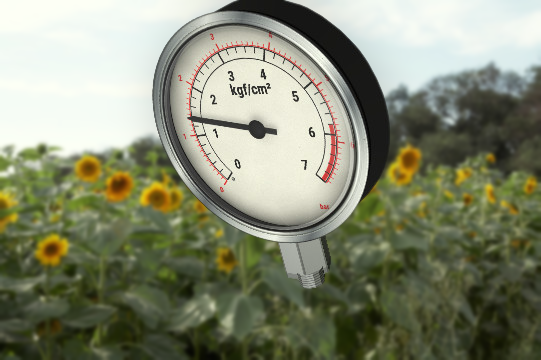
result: 1.4 kg/cm²
